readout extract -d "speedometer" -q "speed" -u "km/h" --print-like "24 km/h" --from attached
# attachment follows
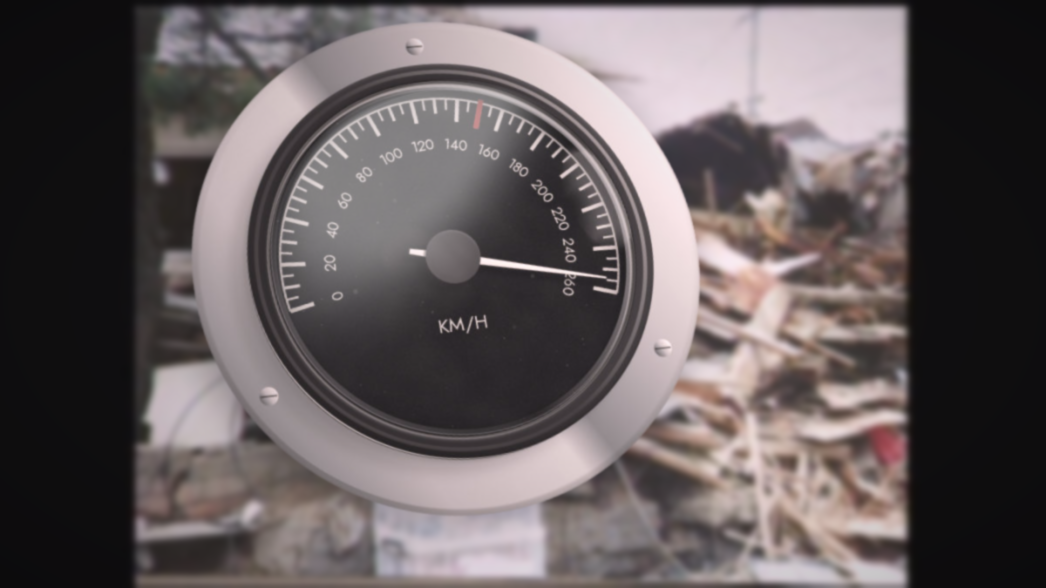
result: 255 km/h
